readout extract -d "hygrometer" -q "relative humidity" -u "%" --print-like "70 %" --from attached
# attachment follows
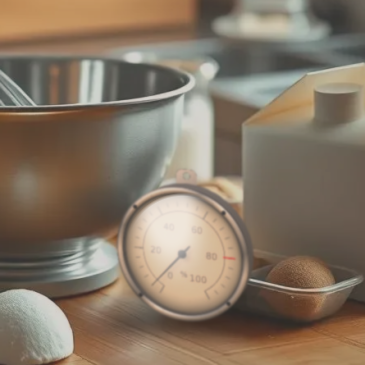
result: 4 %
